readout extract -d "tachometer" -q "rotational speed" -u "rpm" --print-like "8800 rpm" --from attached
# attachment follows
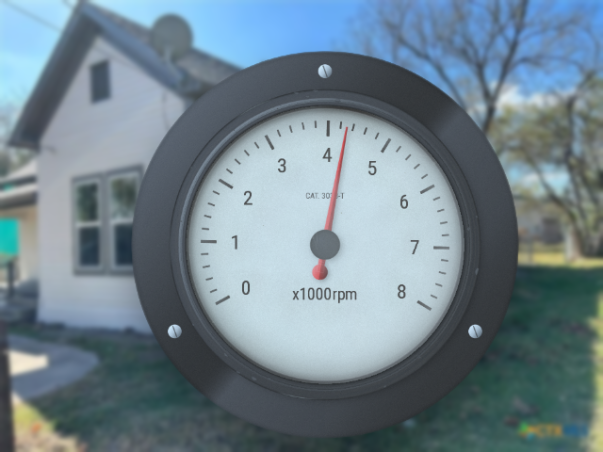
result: 4300 rpm
